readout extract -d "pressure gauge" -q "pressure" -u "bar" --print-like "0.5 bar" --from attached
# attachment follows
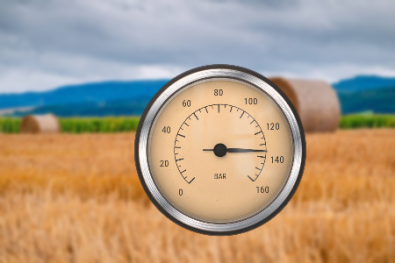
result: 135 bar
